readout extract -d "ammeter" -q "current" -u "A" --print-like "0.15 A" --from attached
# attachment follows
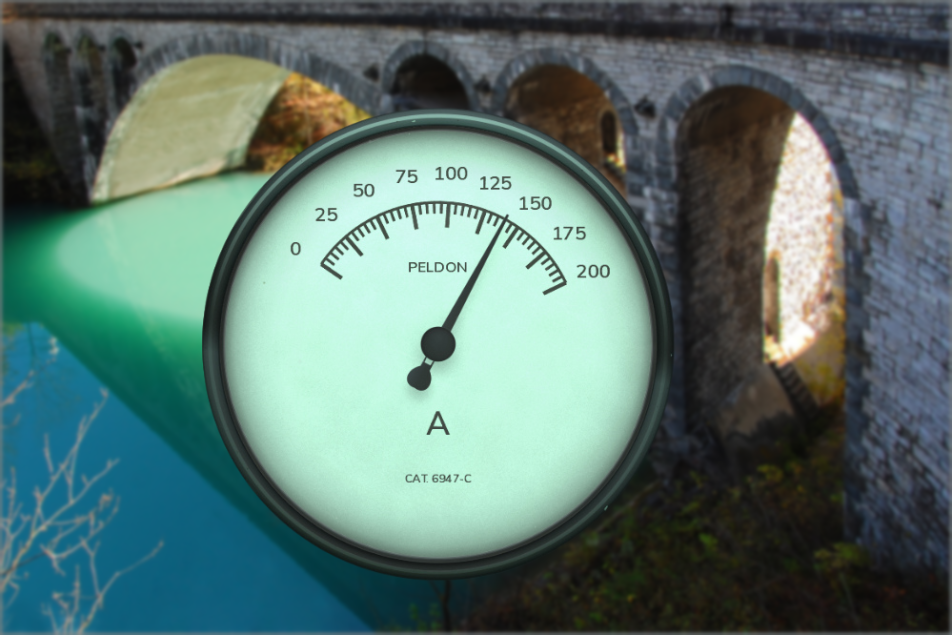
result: 140 A
